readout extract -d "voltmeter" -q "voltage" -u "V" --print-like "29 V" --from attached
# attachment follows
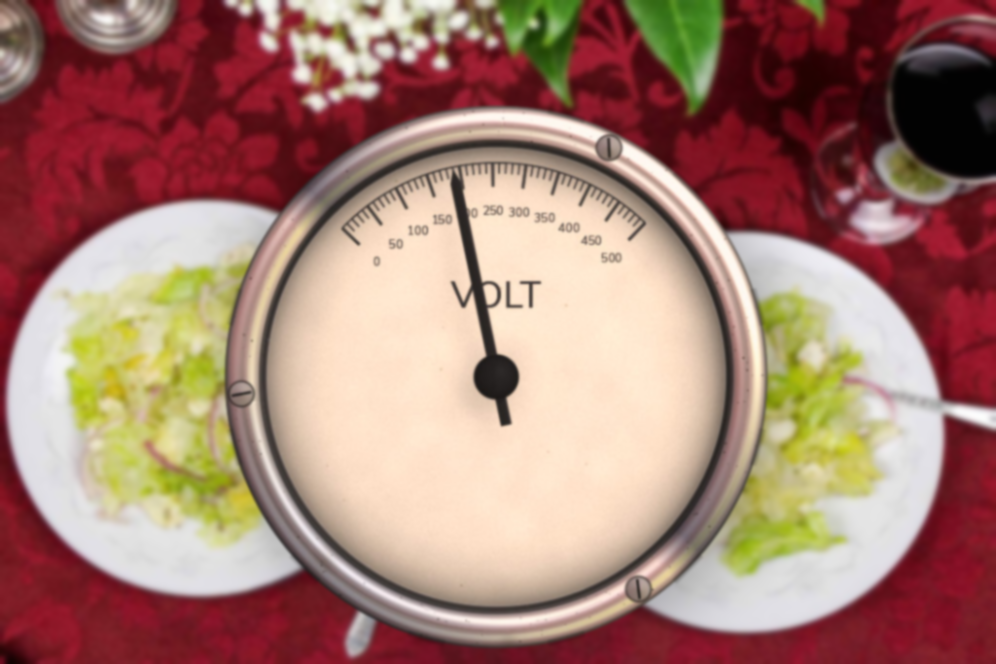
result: 190 V
